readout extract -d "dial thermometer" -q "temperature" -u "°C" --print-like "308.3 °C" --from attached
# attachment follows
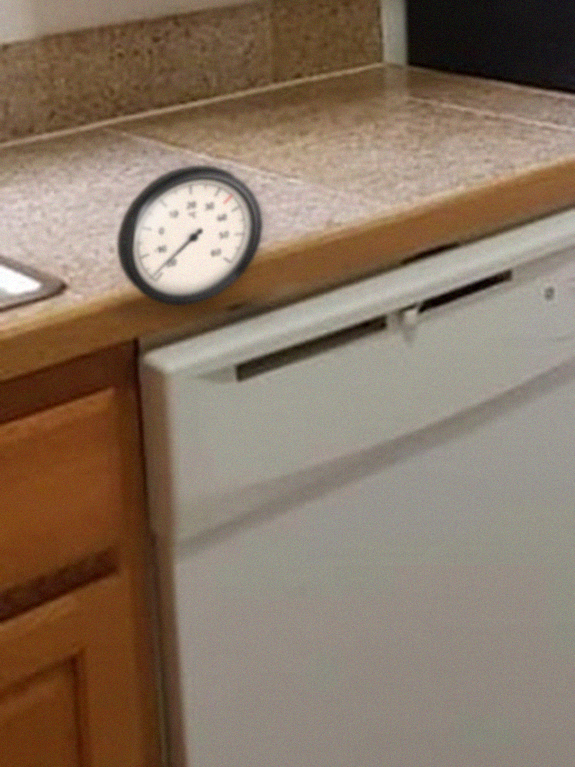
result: -17.5 °C
